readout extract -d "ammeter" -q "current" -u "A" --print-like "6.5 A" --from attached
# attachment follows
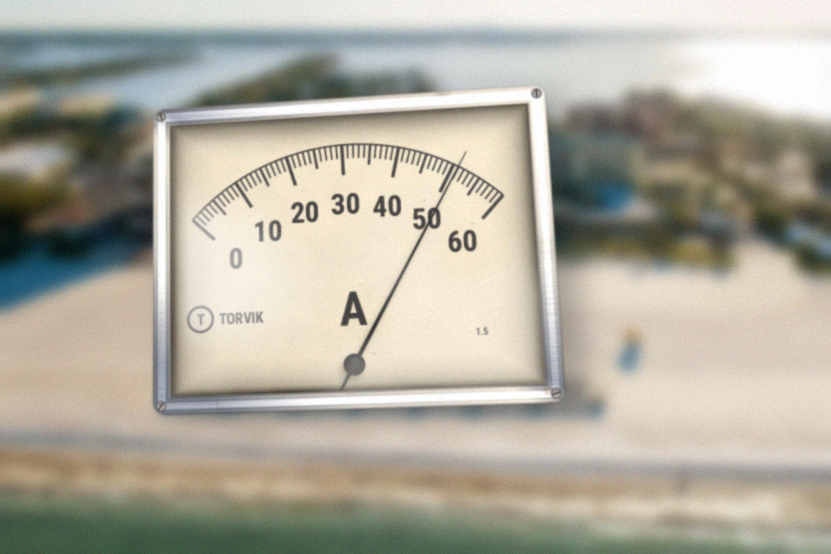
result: 51 A
